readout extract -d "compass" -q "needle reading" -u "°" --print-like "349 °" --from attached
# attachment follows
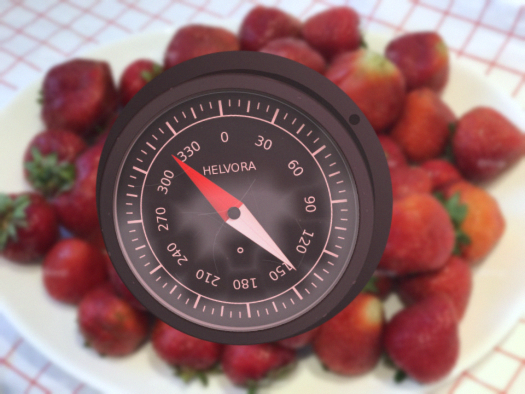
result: 320 °
